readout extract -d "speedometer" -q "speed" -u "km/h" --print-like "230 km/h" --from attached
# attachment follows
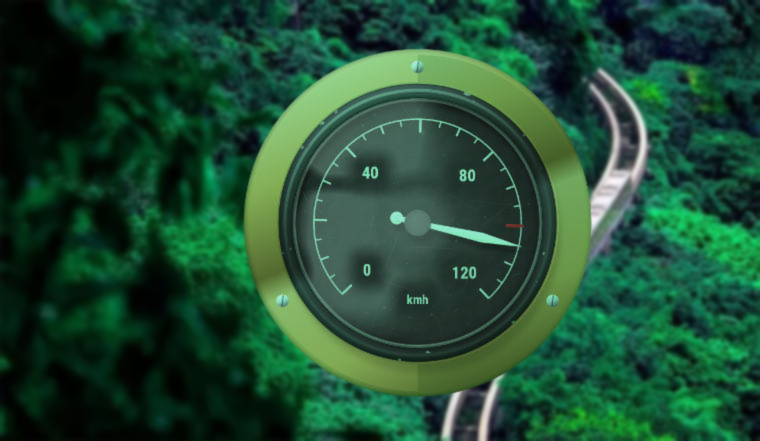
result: 105 km/h
